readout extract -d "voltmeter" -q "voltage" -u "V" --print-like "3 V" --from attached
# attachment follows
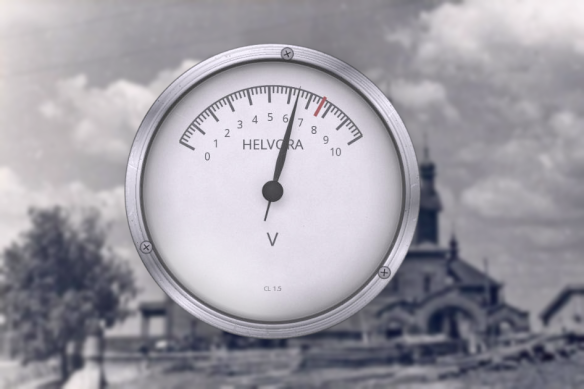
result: 6.4 V
